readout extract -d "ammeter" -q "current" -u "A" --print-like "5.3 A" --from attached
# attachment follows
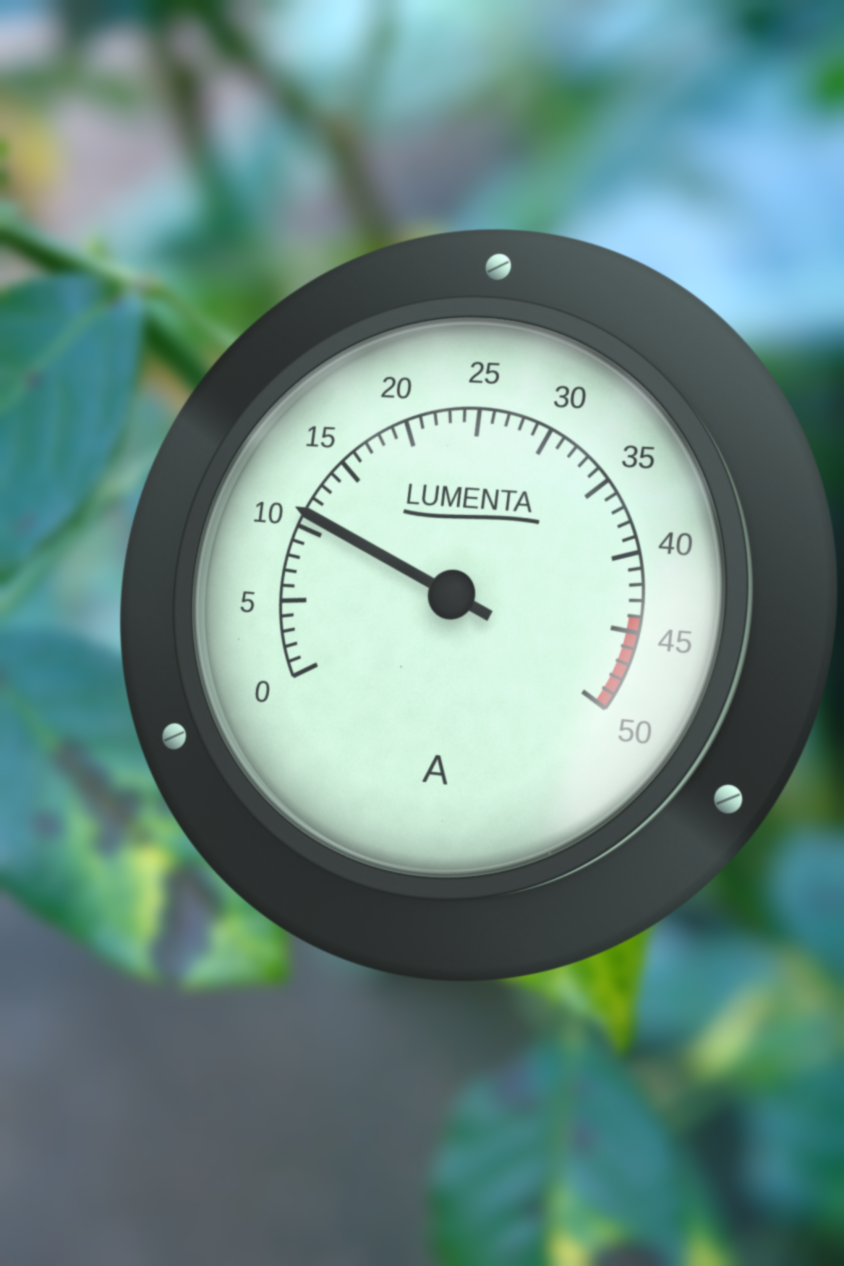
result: 11 A
